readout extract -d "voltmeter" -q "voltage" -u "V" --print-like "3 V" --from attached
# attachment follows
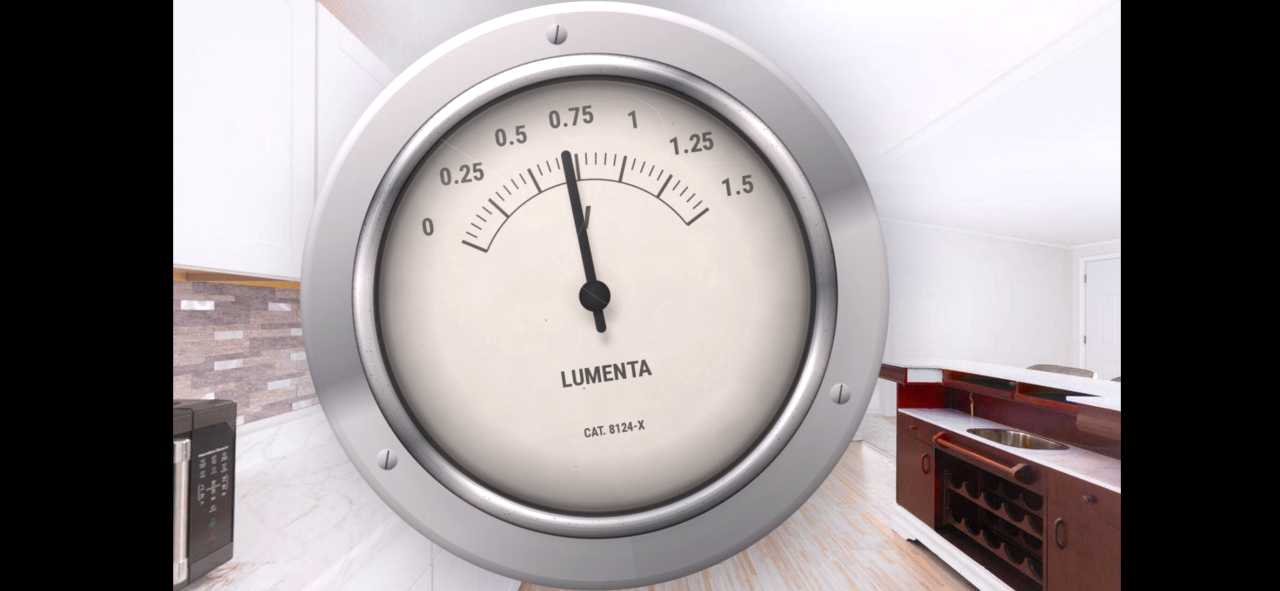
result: 0.7 V
